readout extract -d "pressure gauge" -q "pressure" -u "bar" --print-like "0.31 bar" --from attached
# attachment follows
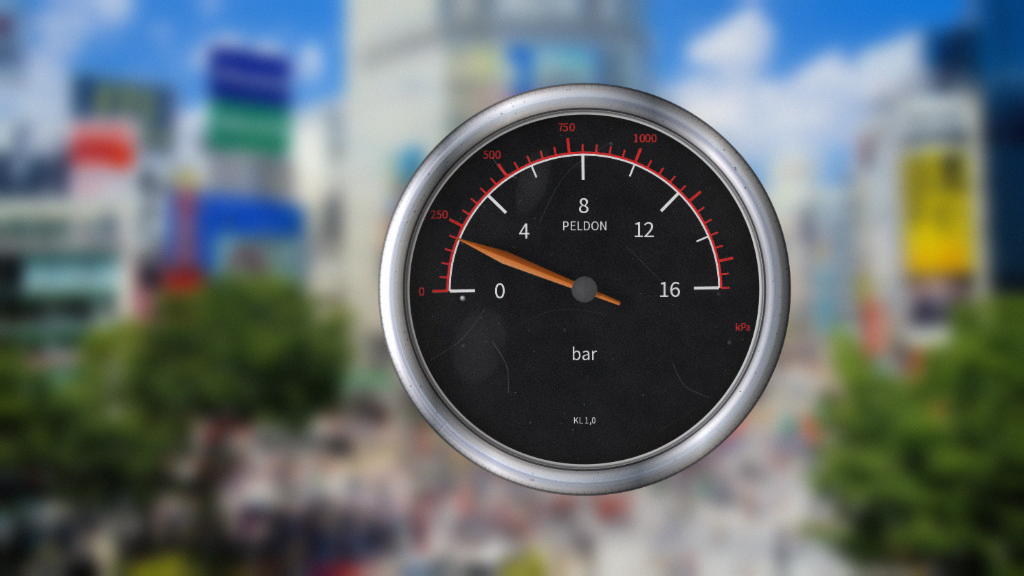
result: 2 bar
